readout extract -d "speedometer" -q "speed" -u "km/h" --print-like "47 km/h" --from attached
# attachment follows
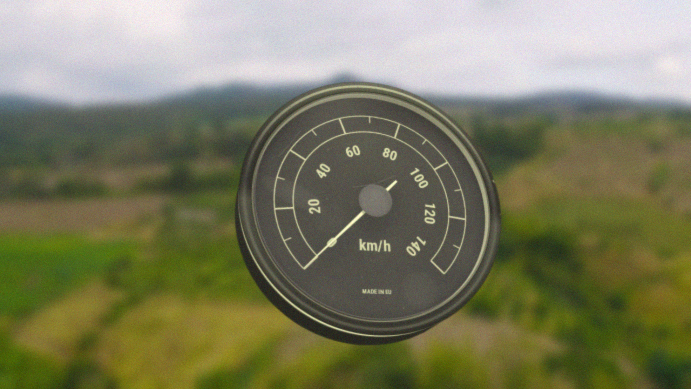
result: 0 km/h
